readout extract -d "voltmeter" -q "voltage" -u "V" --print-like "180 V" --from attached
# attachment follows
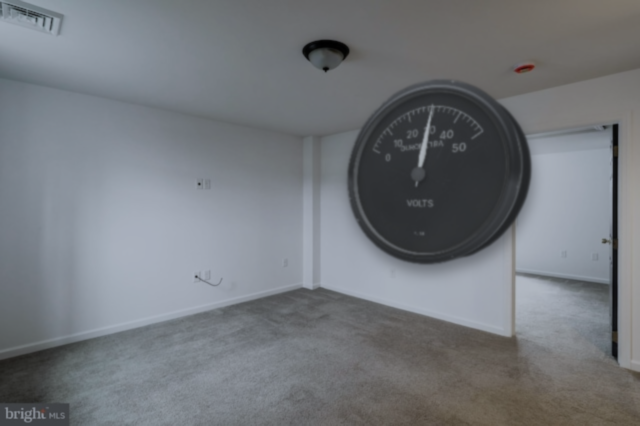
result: 30 V
